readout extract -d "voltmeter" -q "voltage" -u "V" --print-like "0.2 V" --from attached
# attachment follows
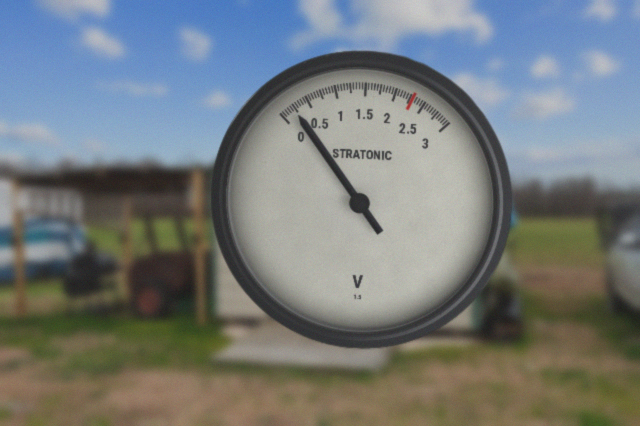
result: 0.25 V
